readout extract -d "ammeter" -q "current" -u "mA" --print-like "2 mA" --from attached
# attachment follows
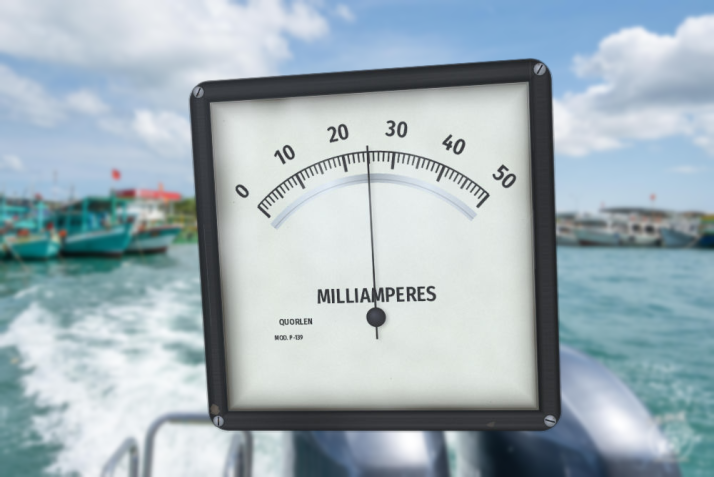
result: 25 mA
